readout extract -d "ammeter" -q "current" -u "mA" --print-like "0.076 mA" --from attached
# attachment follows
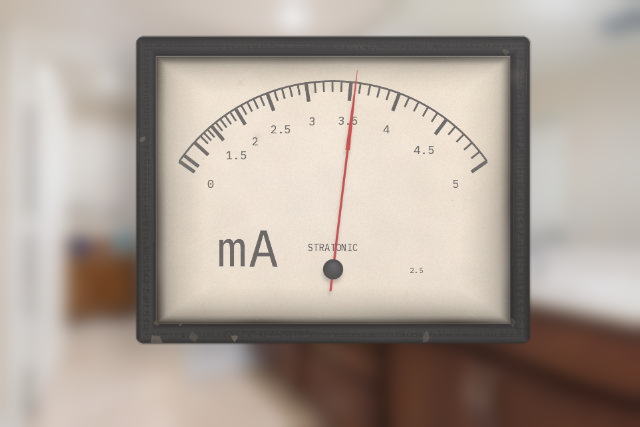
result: 3.55 mA
